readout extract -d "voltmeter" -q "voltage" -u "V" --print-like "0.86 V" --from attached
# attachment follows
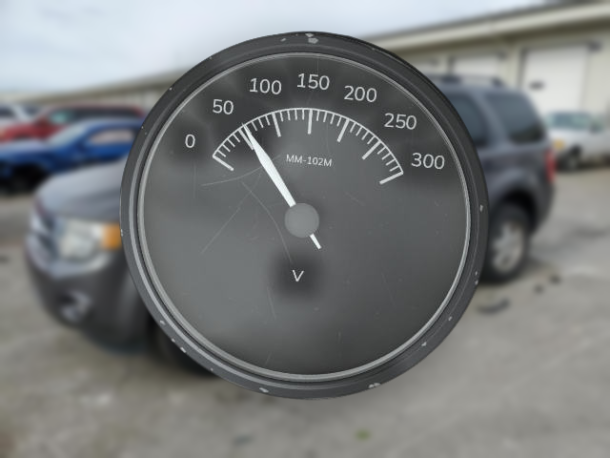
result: 60 V
